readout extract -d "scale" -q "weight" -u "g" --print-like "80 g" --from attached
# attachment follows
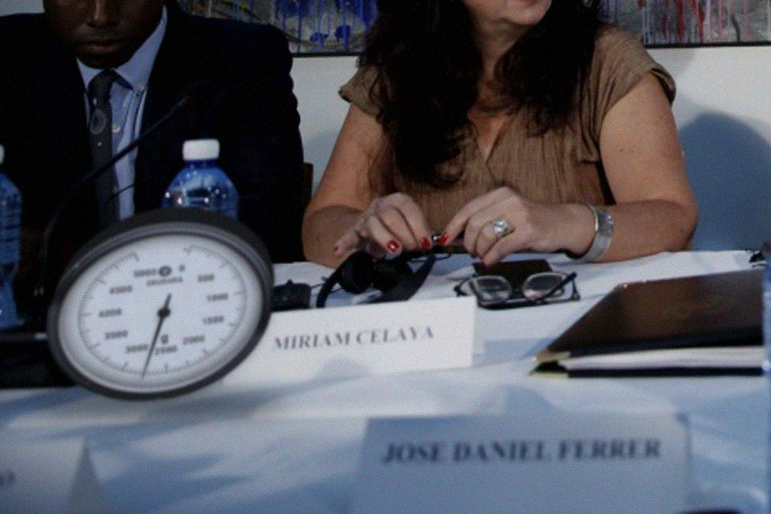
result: 2750 g
